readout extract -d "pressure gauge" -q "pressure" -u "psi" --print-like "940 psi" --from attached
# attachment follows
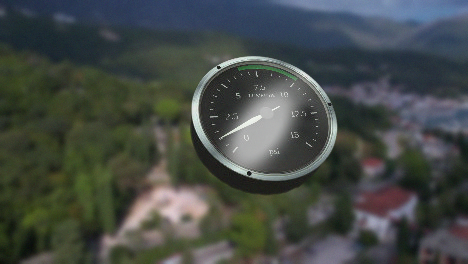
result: 1 psi
